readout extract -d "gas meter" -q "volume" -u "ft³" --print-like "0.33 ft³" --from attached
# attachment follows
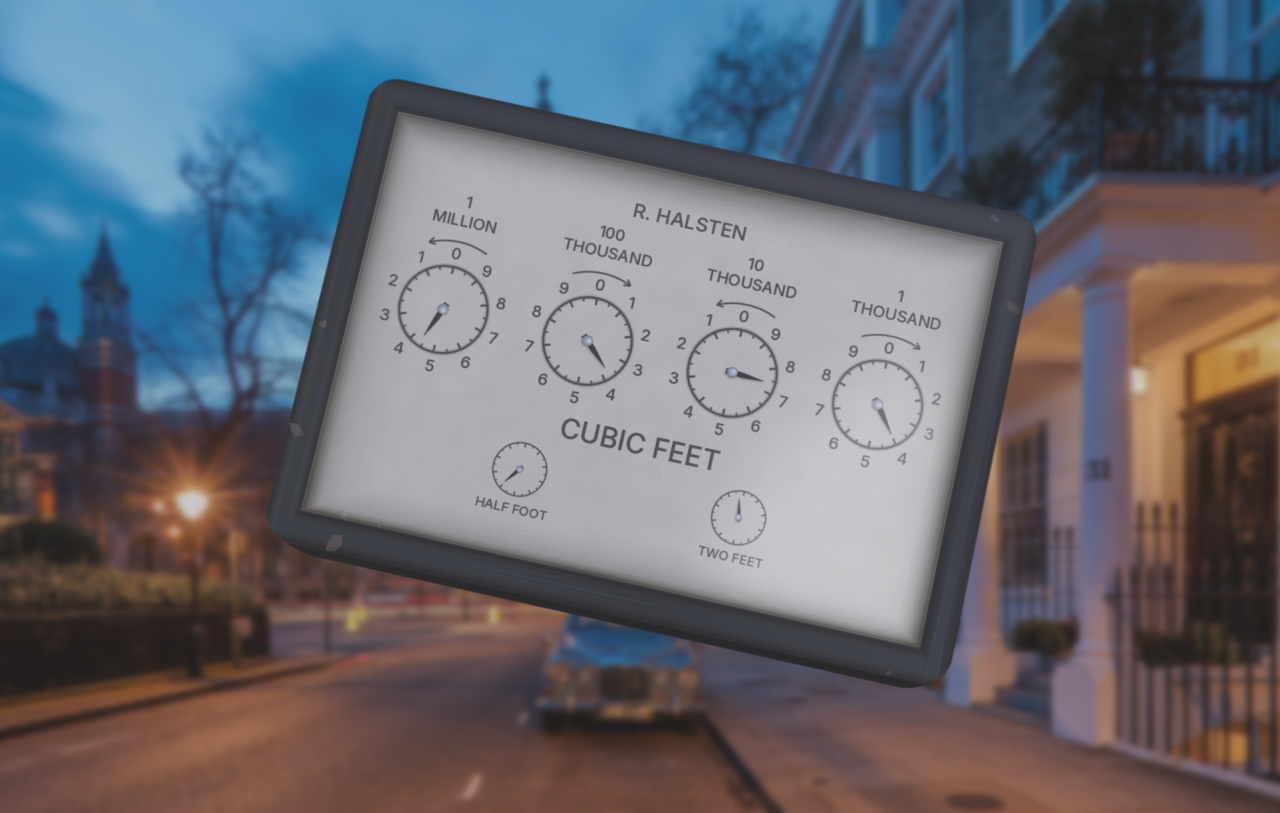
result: 437400 ft³
